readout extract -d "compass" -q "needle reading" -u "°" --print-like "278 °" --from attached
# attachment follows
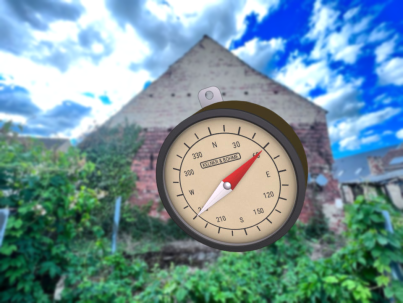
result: 60 °
